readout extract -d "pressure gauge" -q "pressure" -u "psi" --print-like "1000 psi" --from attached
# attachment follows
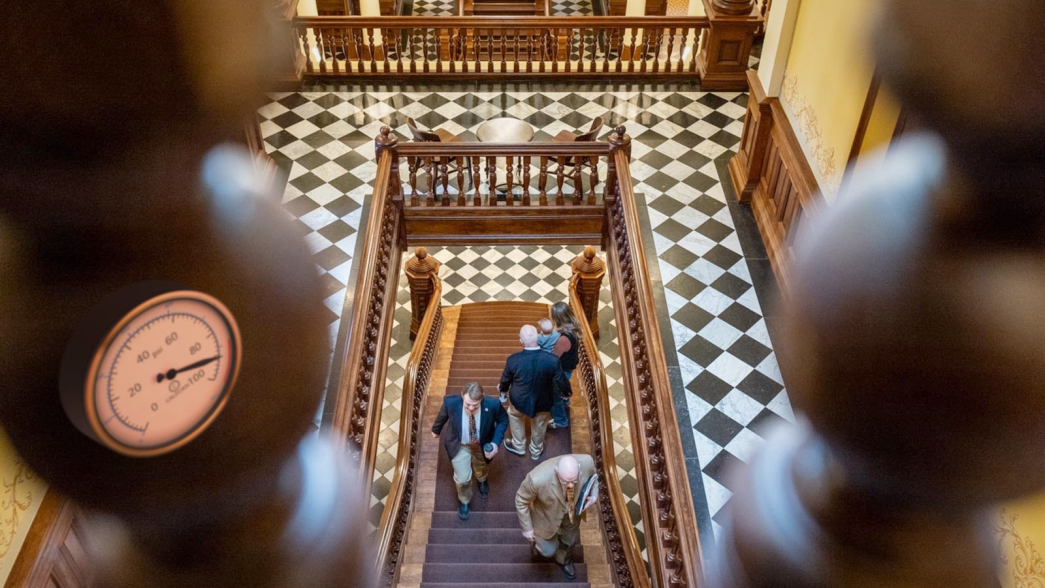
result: 90 psi
